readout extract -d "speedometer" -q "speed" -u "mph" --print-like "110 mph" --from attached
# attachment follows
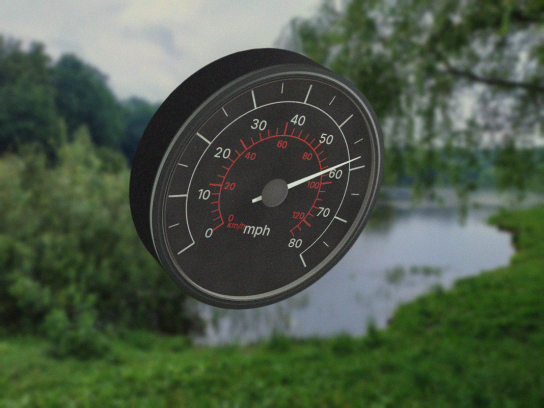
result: 57.5 mph
